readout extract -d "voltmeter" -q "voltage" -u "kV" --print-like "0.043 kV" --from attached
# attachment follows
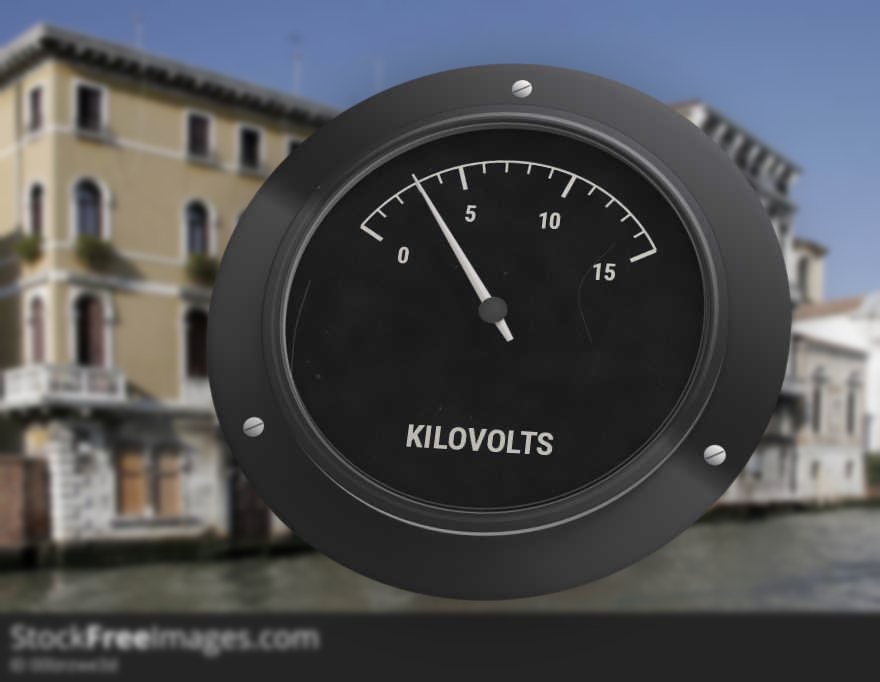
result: 3 kV
